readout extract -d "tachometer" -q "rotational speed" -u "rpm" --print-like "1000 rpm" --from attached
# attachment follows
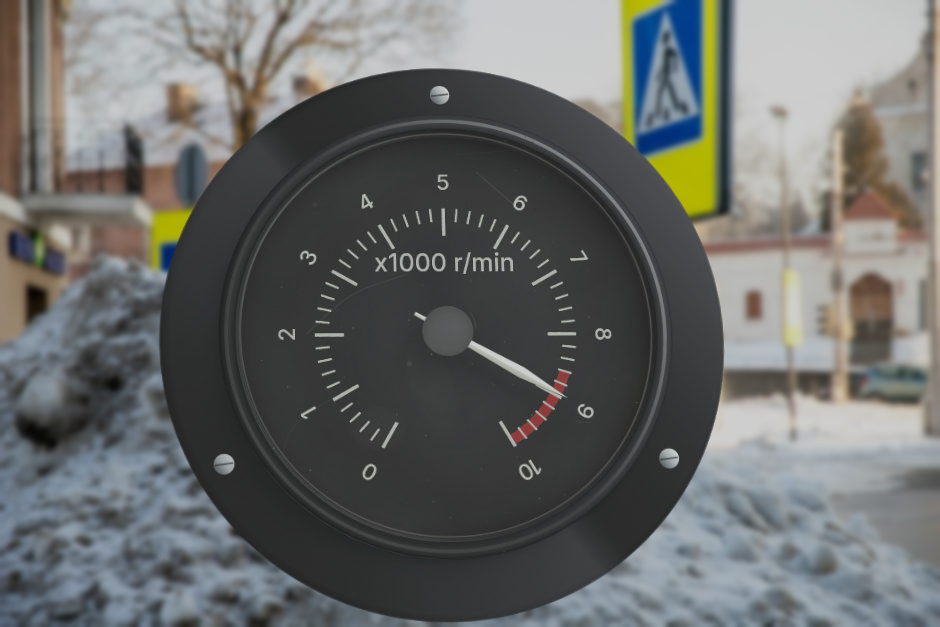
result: 9000 rpm
